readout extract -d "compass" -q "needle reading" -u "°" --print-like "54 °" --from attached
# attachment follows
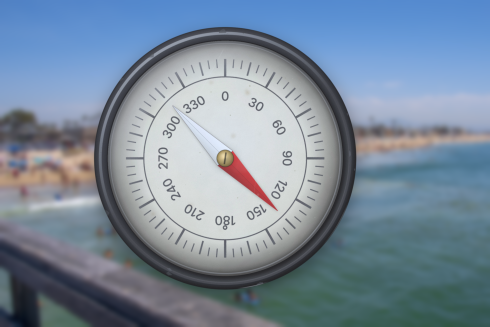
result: 135 °
